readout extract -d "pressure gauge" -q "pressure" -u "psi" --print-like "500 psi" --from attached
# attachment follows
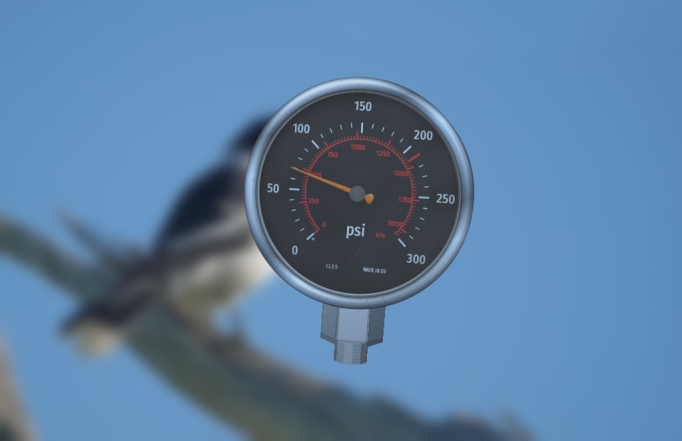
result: 70 psi
